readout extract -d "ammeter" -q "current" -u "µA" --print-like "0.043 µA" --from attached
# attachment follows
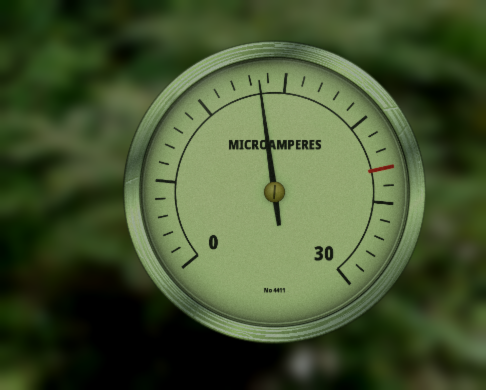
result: 13.5 µA
